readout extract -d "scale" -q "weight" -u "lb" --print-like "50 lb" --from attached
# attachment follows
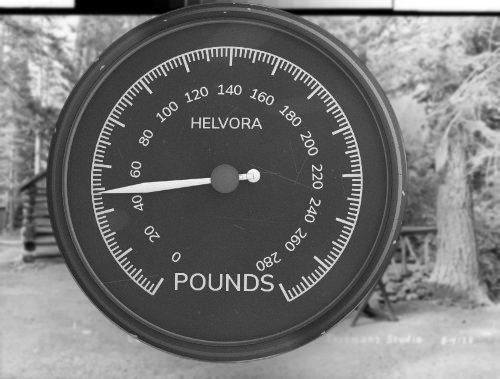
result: 48 lb
